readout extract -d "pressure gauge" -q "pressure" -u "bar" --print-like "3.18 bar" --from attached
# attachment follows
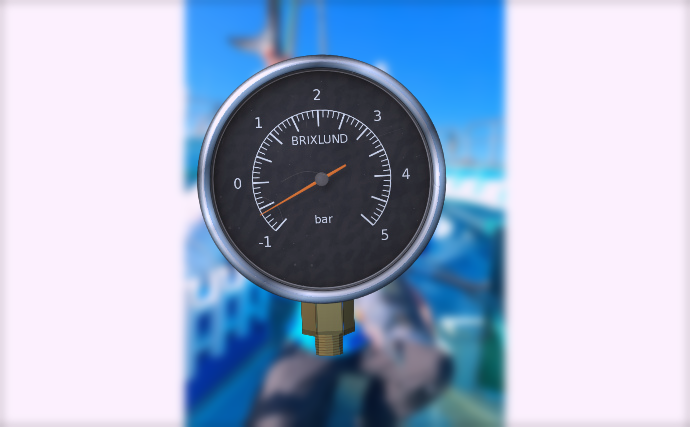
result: -0.6 bar
